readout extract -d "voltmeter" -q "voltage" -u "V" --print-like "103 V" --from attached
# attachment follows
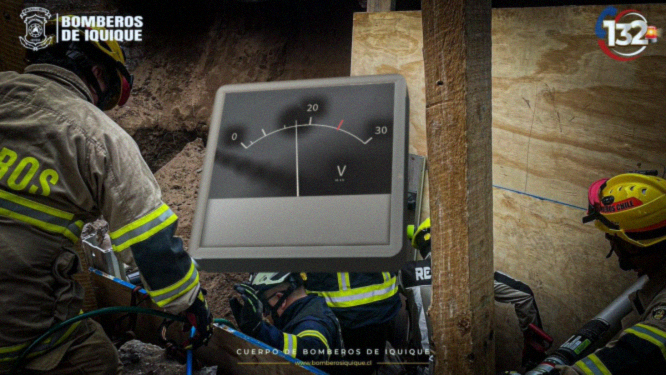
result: 17.5 V
